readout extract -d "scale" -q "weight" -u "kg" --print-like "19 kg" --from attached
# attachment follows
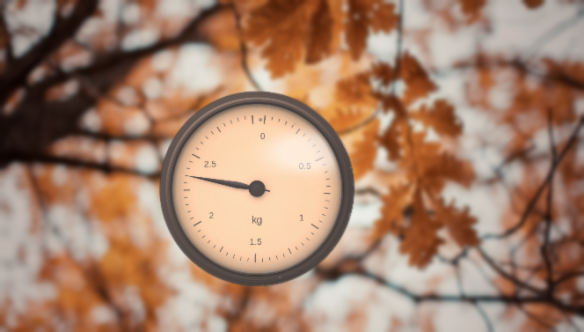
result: 2.35 kg
